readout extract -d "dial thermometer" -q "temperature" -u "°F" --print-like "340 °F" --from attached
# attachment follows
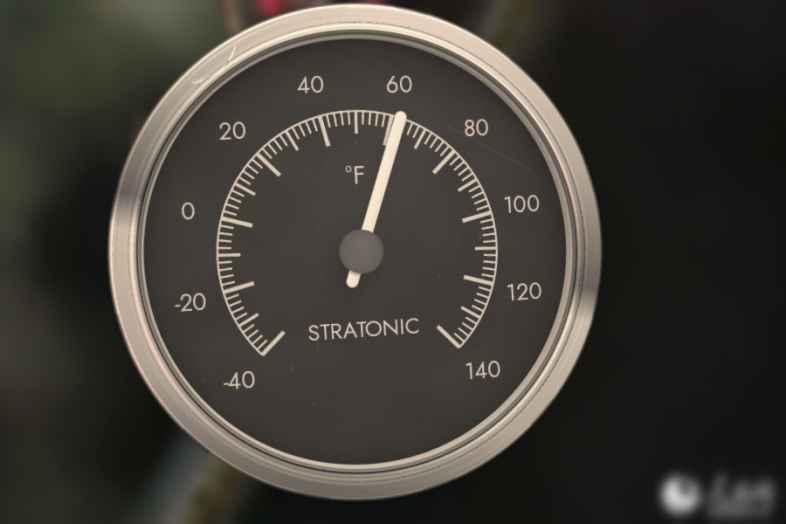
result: 62 °F
